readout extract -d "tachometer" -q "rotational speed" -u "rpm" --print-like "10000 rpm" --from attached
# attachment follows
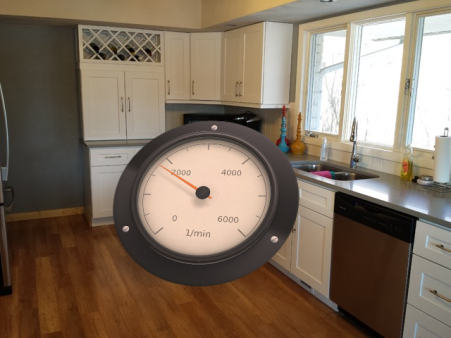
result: 1750 rpm
